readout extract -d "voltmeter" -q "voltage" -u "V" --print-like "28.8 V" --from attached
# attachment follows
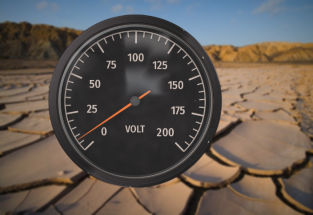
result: 7.5 V
